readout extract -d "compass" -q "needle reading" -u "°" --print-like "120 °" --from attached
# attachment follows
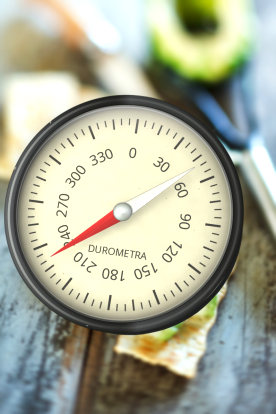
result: 230 °
